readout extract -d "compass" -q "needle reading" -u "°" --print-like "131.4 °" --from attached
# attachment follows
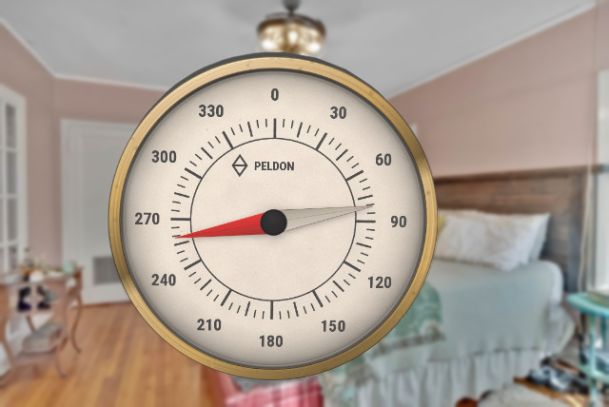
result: 260 °
